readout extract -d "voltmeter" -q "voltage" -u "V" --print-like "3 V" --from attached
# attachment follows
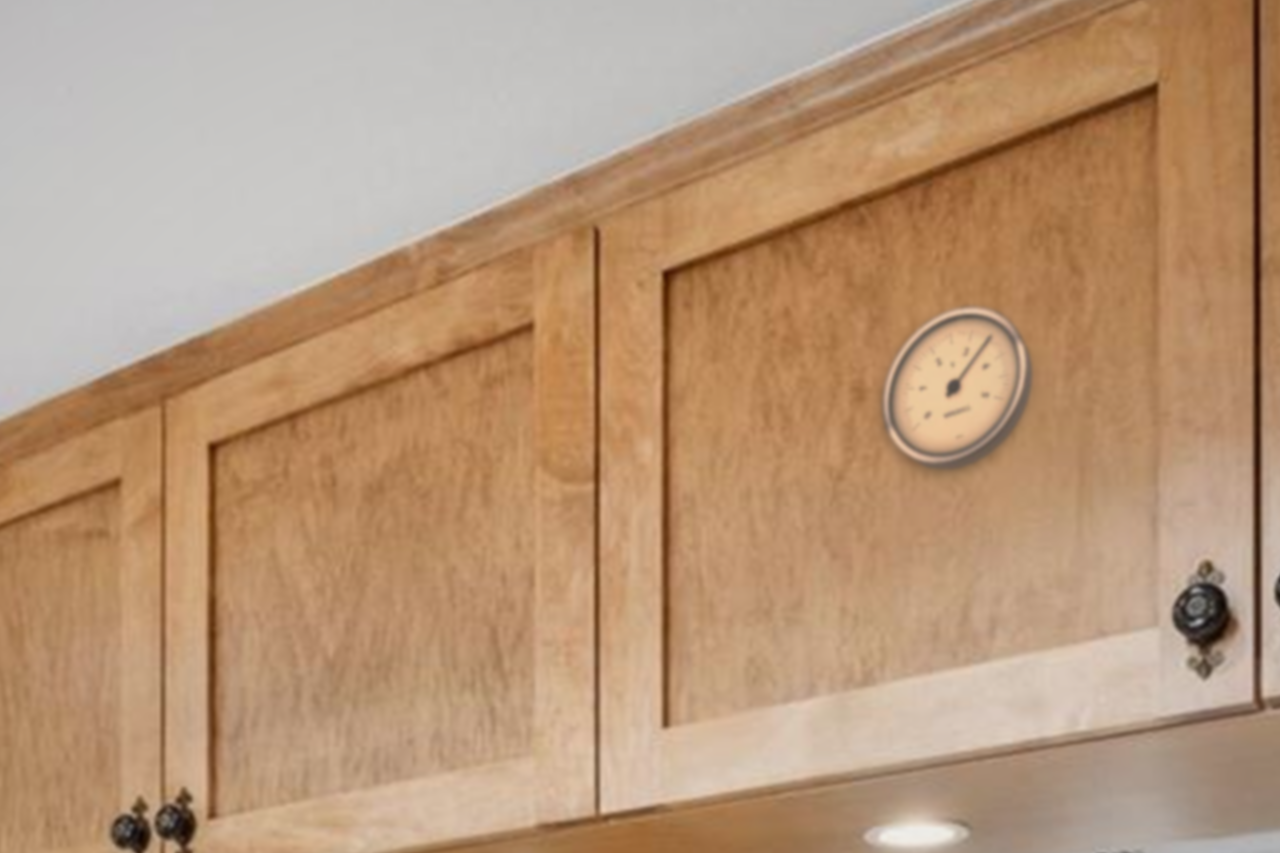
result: 3.5 V
